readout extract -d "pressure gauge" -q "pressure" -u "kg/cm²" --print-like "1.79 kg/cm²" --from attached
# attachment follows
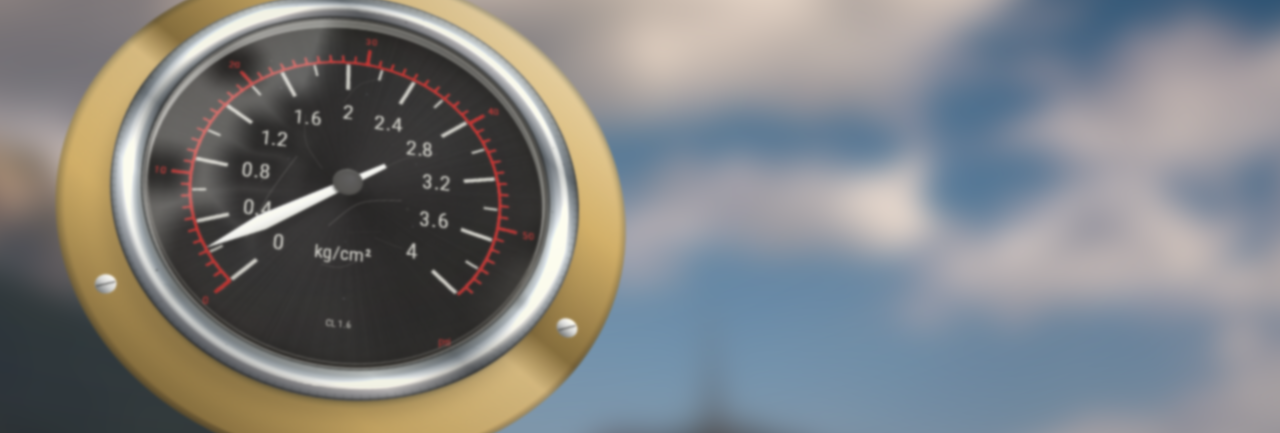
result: 0.2 kg/cm²
